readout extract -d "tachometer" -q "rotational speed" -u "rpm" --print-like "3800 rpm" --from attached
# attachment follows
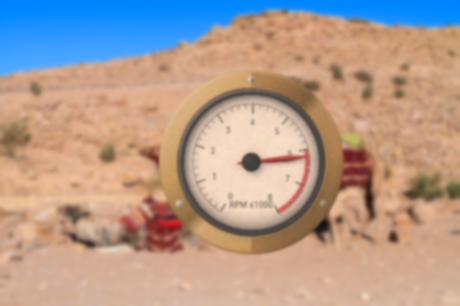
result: 6200 rpm
